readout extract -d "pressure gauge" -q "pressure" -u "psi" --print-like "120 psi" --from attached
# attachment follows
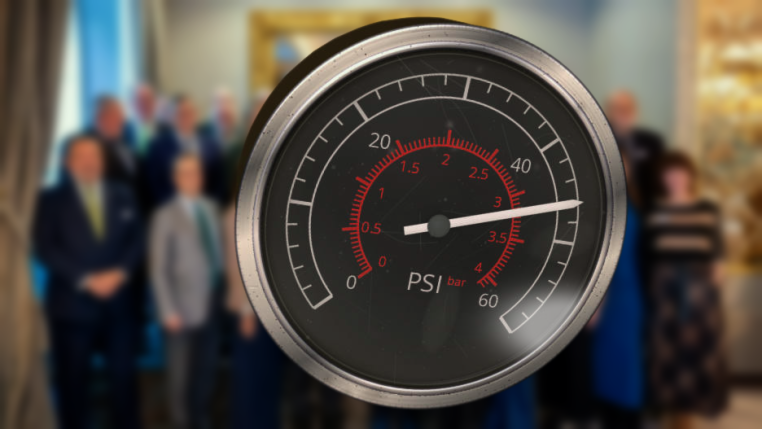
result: 46 psi
